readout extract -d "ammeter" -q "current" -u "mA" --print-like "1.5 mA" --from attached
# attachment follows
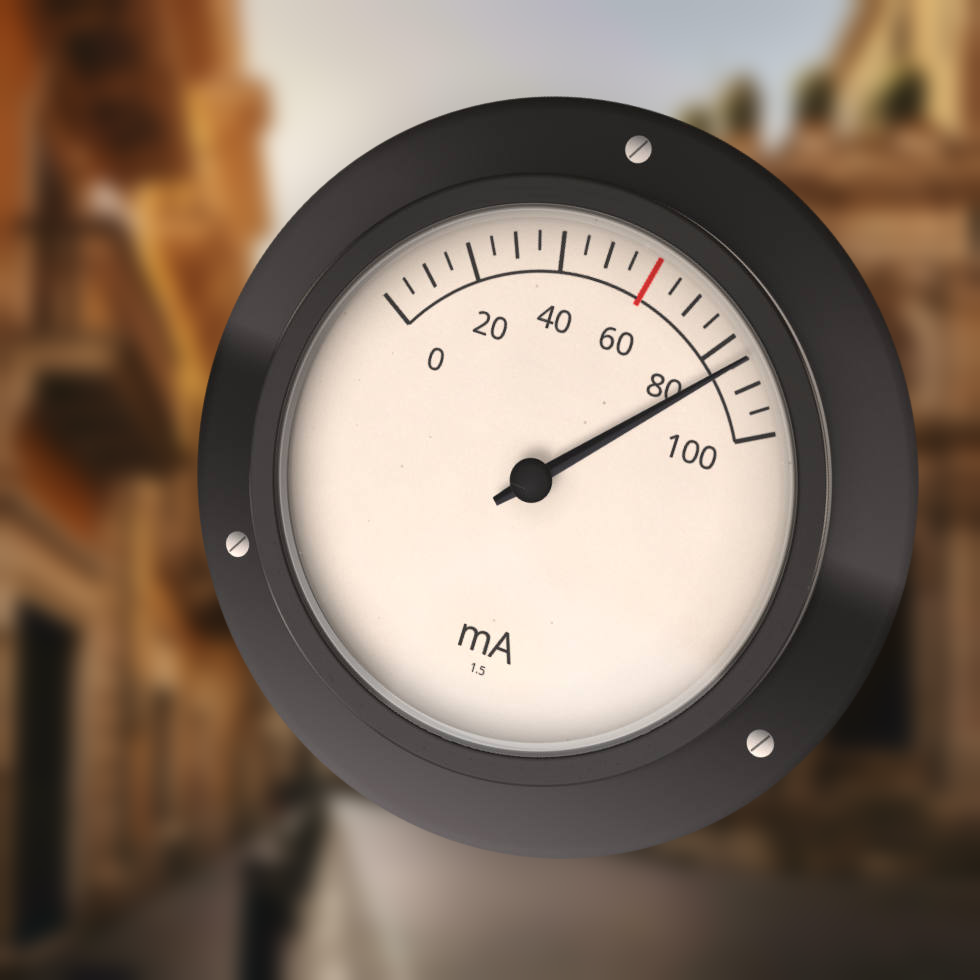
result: 85 mA
